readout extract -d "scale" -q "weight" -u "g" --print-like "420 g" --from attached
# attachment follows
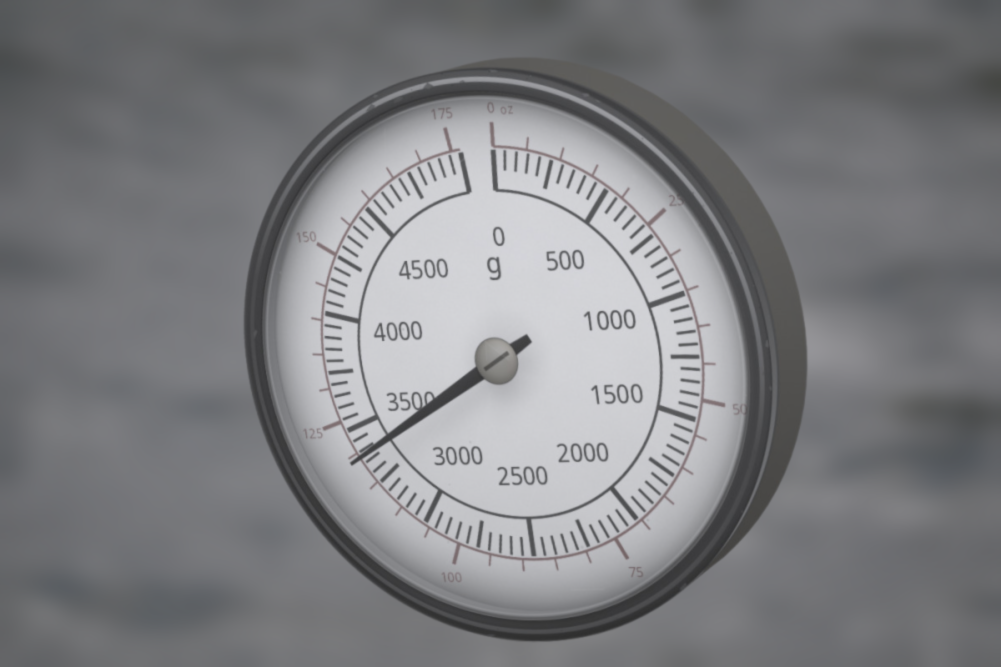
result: 3375 g
